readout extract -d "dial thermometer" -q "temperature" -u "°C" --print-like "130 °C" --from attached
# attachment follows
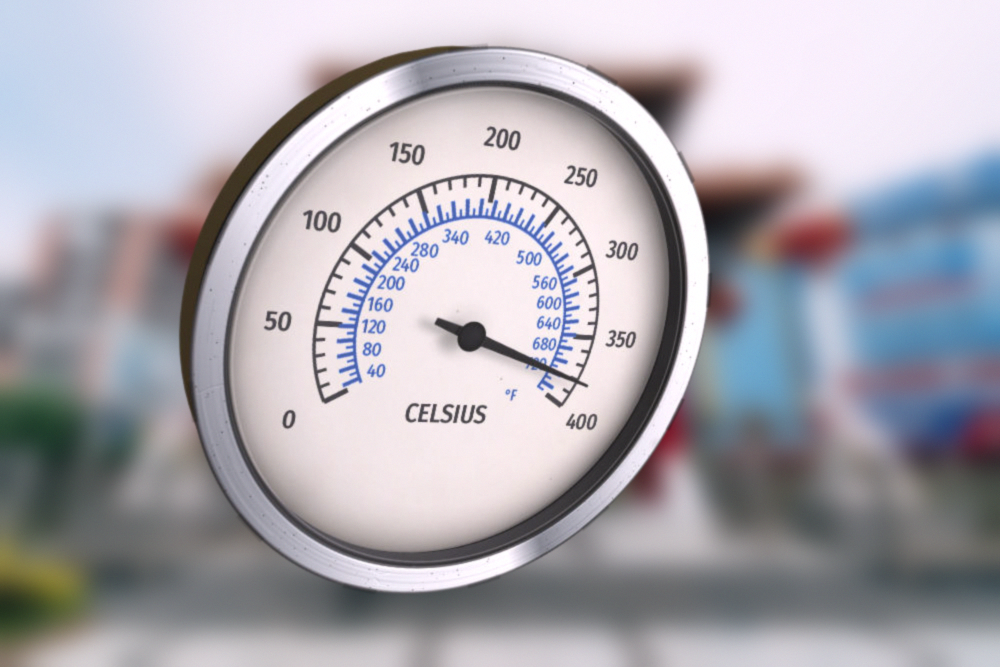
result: 380 °C
